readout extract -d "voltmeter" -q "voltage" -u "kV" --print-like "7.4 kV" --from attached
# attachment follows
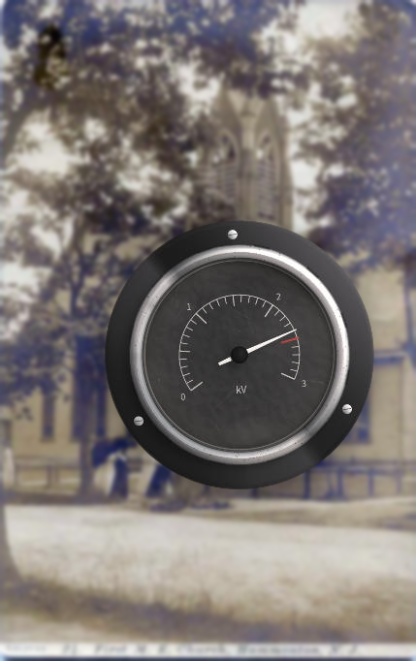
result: 2.4 kV
